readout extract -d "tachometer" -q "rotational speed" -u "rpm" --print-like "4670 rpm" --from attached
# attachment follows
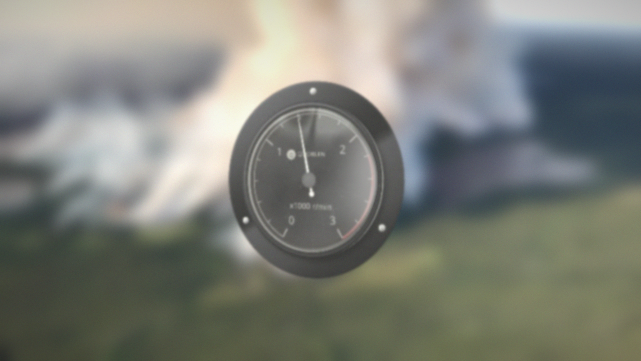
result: 1400 rpm
